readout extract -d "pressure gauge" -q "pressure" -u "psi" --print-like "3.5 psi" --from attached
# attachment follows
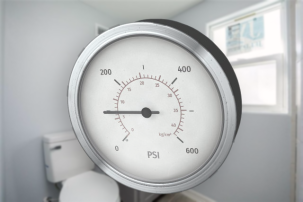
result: 100 psi
